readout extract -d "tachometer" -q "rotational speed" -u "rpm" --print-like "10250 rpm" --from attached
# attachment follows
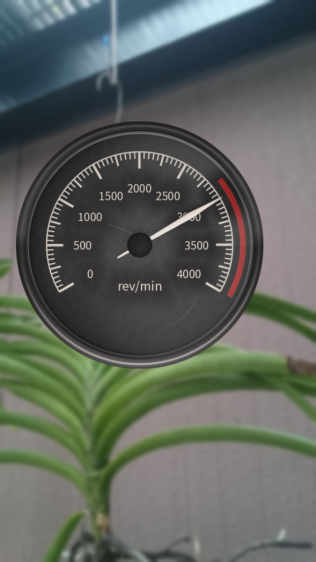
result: 3000 rpm
